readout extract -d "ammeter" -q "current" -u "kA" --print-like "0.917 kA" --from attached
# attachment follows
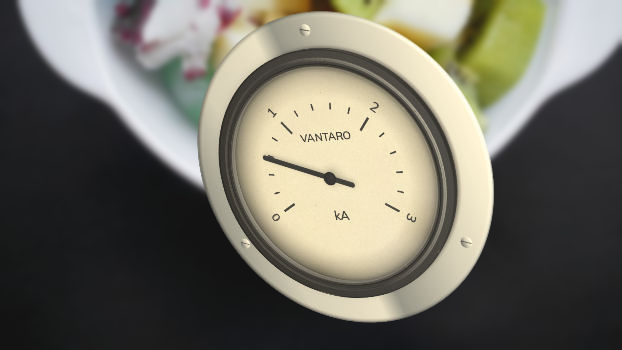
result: 0.6 kA
